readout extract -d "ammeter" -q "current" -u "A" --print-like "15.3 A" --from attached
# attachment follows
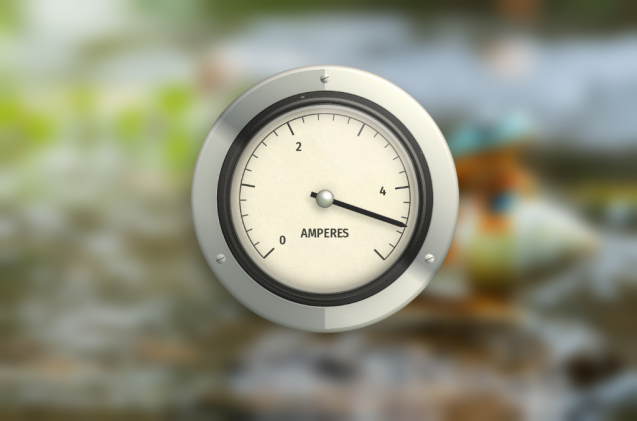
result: 4.5 A
